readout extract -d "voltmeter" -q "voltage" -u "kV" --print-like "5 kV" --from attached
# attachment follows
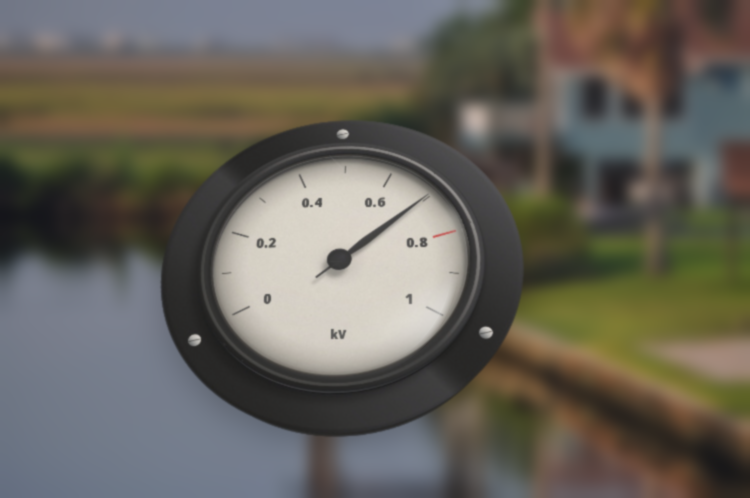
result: 0.7 kV
